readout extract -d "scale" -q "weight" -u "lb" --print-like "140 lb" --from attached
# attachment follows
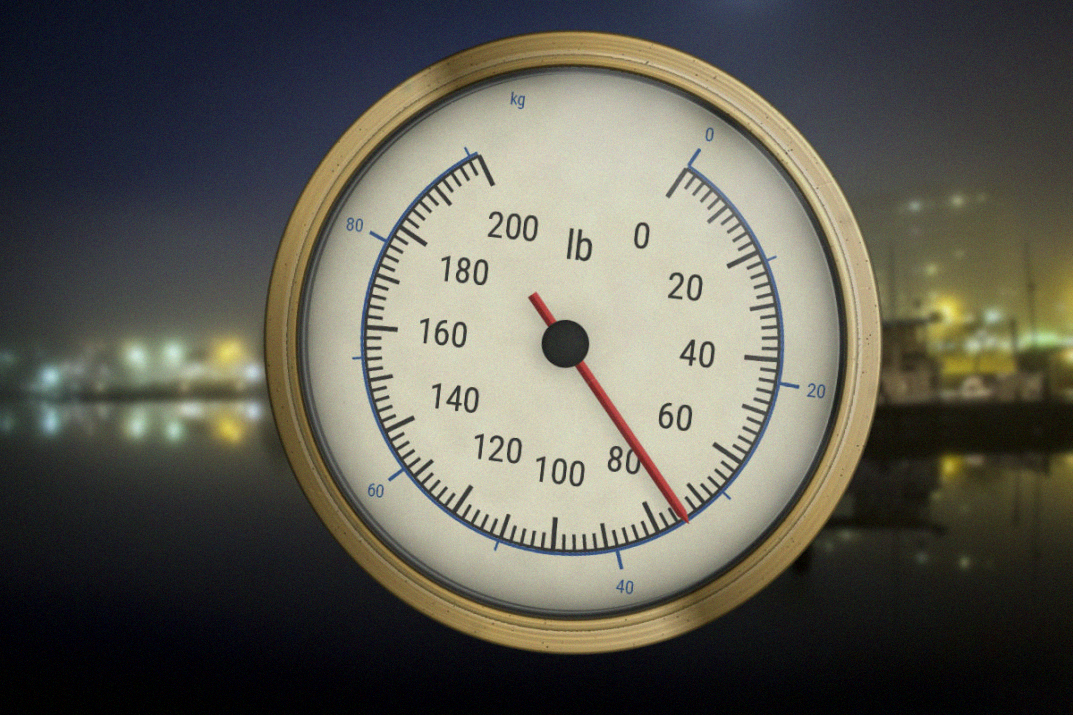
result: 74 lb
